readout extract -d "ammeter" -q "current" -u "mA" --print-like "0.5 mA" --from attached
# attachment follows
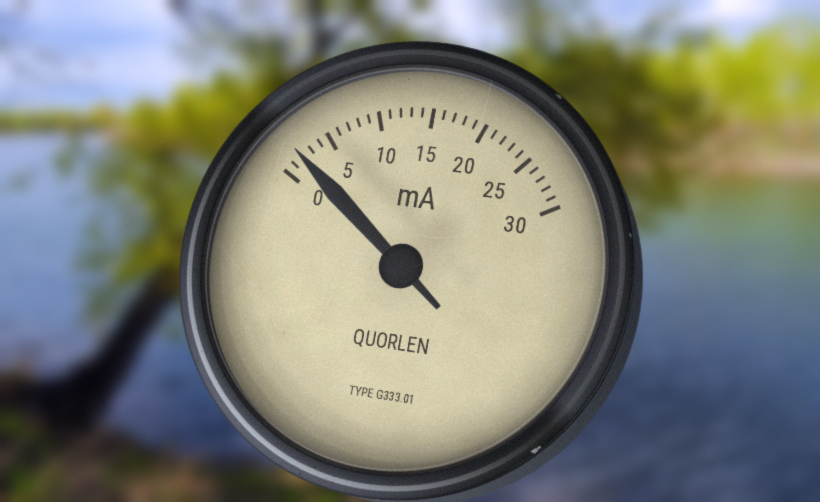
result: 2 mA
